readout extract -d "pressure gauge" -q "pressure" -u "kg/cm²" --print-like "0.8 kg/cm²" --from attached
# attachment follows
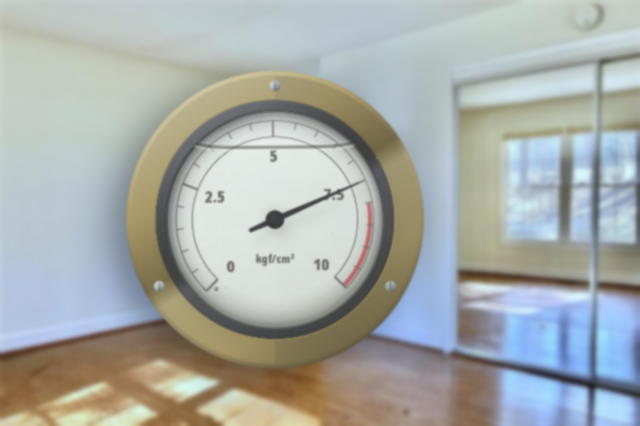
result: 7.5 kg/cm²
